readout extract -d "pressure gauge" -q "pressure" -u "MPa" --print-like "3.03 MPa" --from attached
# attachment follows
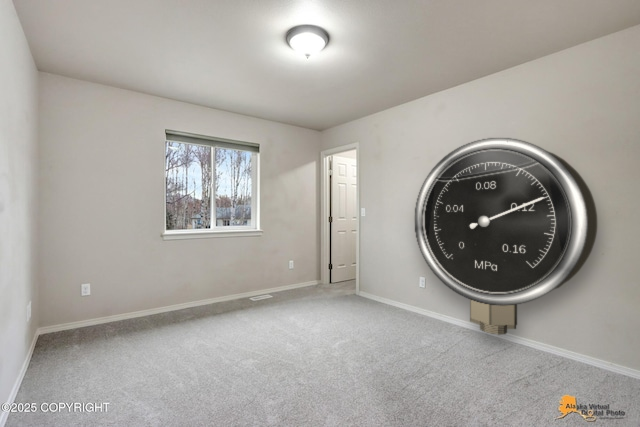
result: 0.12 MPa
